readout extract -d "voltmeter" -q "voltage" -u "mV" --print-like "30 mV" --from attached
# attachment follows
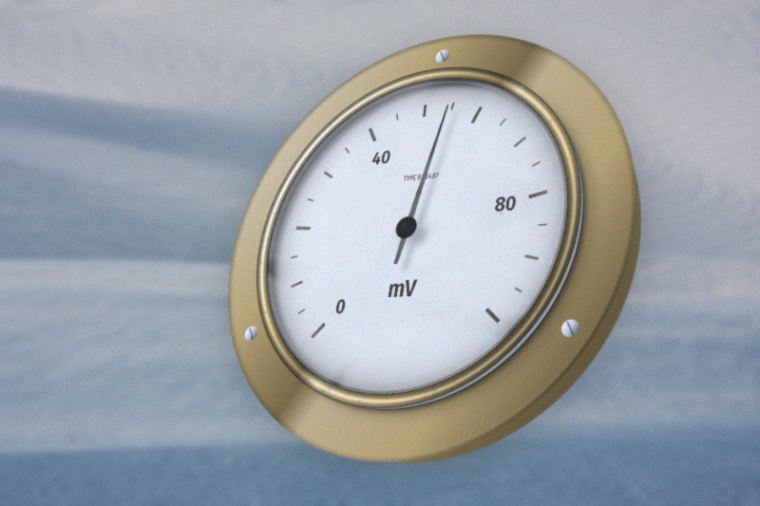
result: 55 mV
